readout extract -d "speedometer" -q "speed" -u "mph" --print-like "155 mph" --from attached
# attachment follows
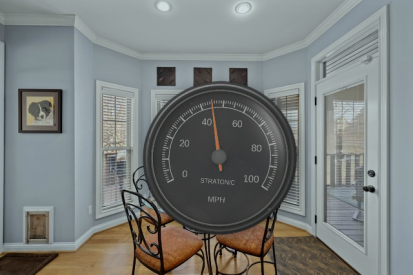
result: 45 mph
